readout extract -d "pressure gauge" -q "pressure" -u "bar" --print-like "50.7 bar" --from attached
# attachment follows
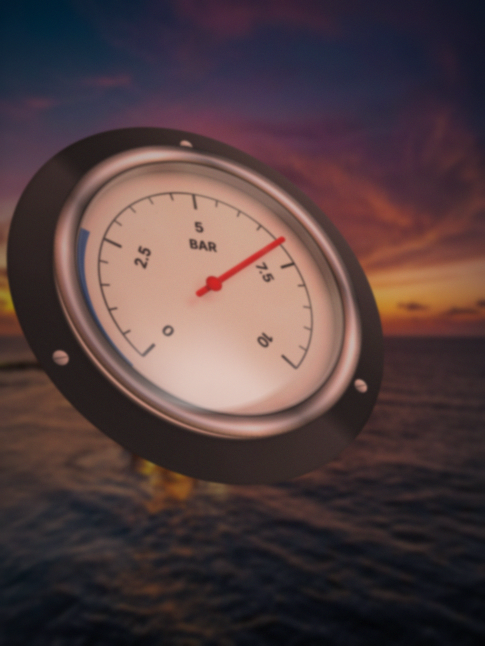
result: 7 bar
